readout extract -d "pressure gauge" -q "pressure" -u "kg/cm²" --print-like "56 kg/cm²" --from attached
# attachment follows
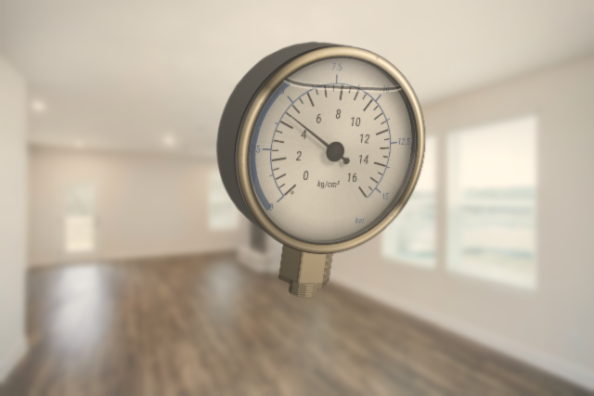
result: 4.5 kg/cm²
